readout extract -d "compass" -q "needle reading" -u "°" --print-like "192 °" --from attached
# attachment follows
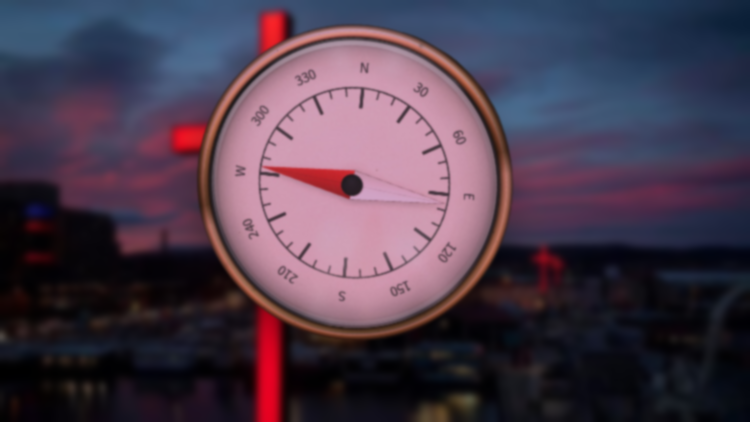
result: 275 °
